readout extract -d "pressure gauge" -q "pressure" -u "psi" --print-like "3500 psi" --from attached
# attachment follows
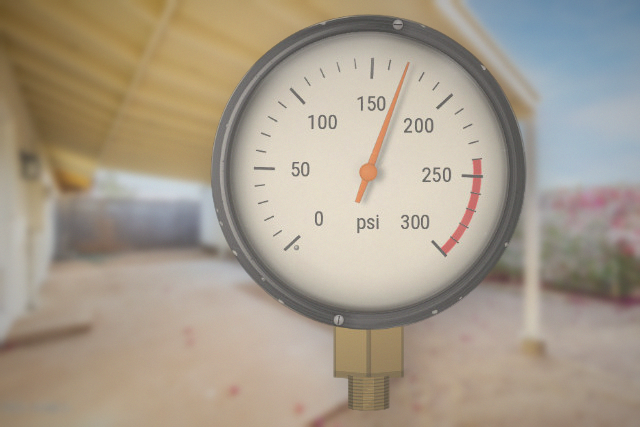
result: 170 psi
